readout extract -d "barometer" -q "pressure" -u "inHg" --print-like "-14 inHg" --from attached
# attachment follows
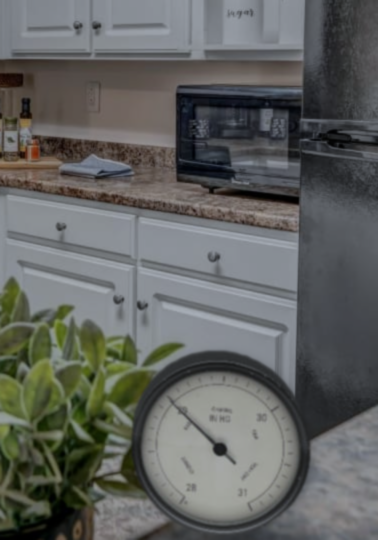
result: 29 inHg
